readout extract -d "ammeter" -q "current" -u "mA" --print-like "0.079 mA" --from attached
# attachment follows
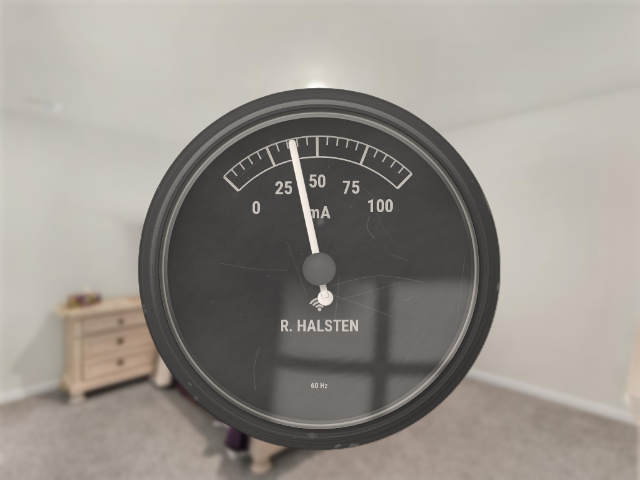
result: 37.5 mA
